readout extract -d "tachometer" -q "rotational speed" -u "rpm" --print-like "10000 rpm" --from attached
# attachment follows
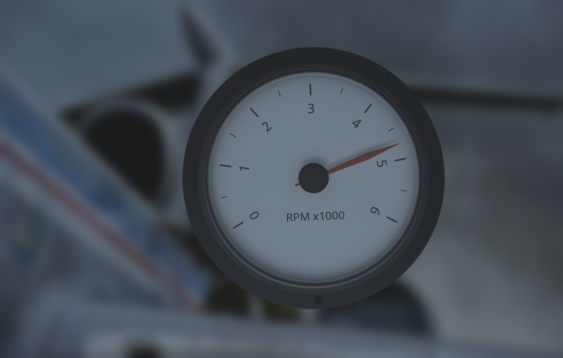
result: 4750 rpm
